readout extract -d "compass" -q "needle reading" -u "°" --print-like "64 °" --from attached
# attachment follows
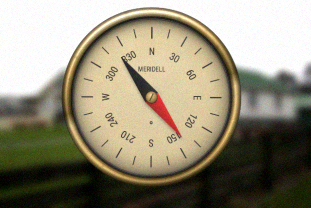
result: 142.5 °
